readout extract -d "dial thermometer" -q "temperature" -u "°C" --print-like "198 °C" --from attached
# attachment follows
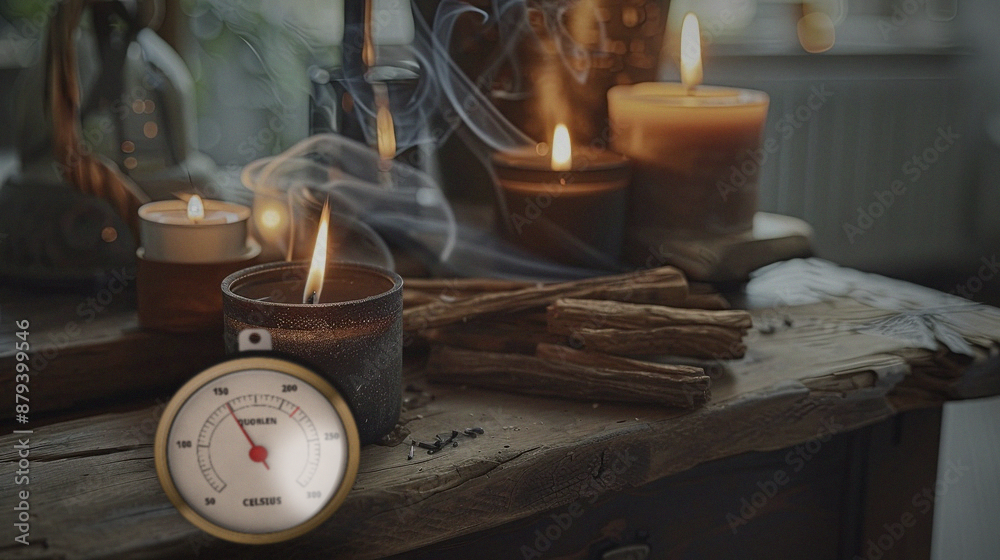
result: 150 °C
